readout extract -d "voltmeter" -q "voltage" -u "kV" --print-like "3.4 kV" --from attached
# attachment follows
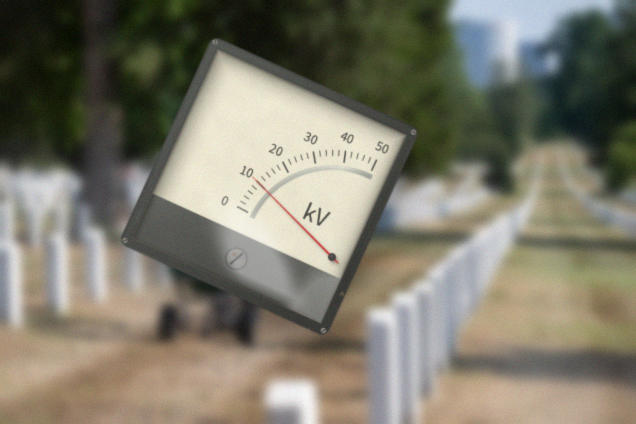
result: 10 kV
